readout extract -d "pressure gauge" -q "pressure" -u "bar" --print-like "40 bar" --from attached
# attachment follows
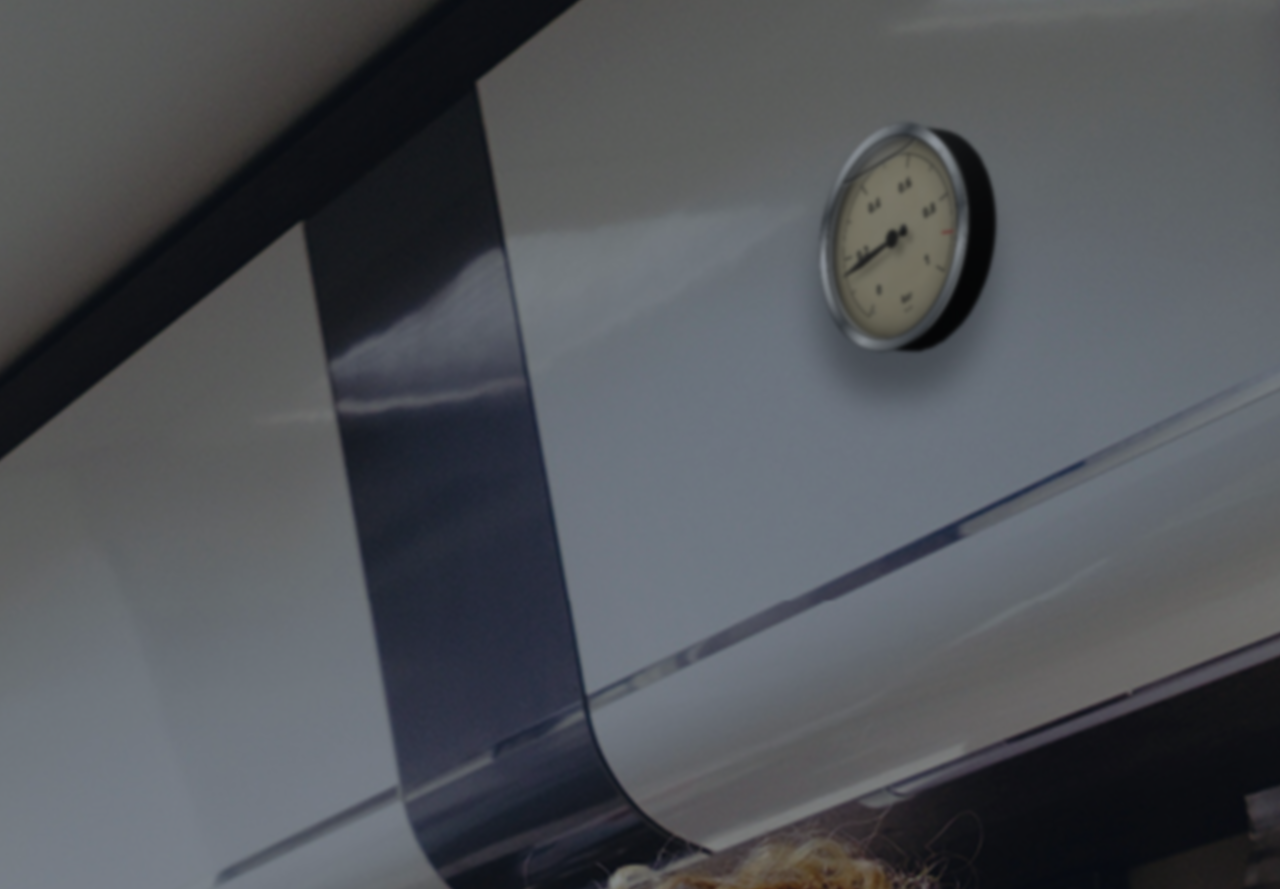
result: 0.15 bar
